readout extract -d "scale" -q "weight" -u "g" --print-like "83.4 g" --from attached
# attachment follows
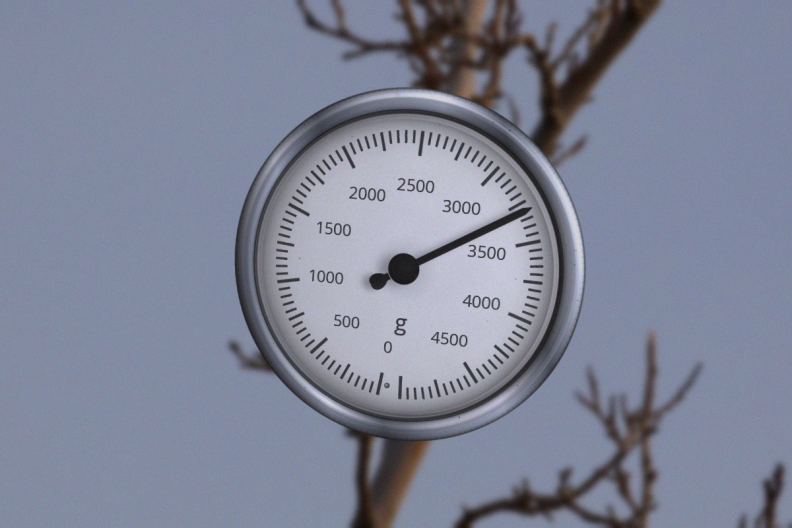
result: 3300 g
